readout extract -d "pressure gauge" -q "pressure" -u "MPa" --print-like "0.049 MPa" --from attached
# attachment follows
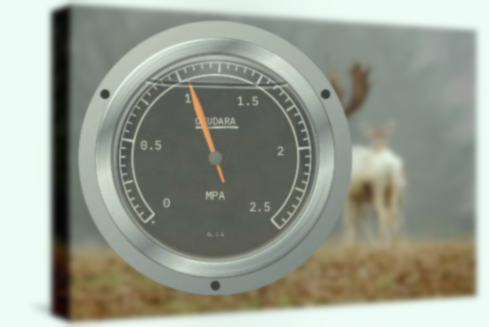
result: 1.05 MPa
